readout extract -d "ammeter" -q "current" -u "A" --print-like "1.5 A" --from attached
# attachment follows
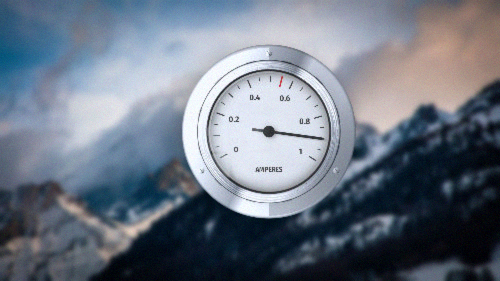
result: 0.9 A
